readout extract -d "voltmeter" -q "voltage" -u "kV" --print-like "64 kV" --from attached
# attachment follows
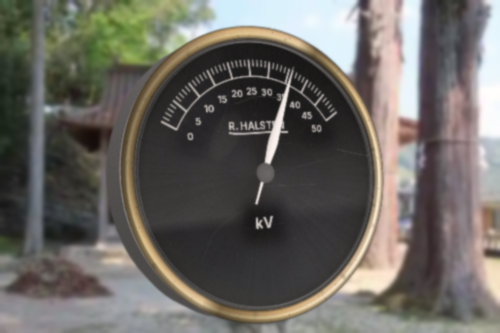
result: 35 kV
